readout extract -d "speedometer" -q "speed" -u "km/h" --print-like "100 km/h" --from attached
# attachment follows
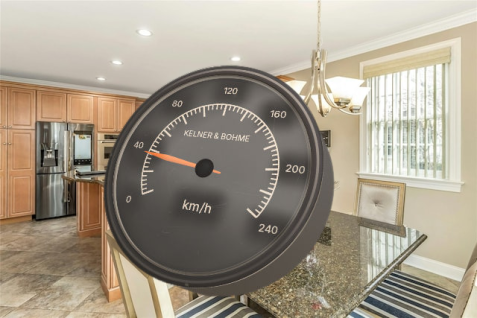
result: 36 km/h
